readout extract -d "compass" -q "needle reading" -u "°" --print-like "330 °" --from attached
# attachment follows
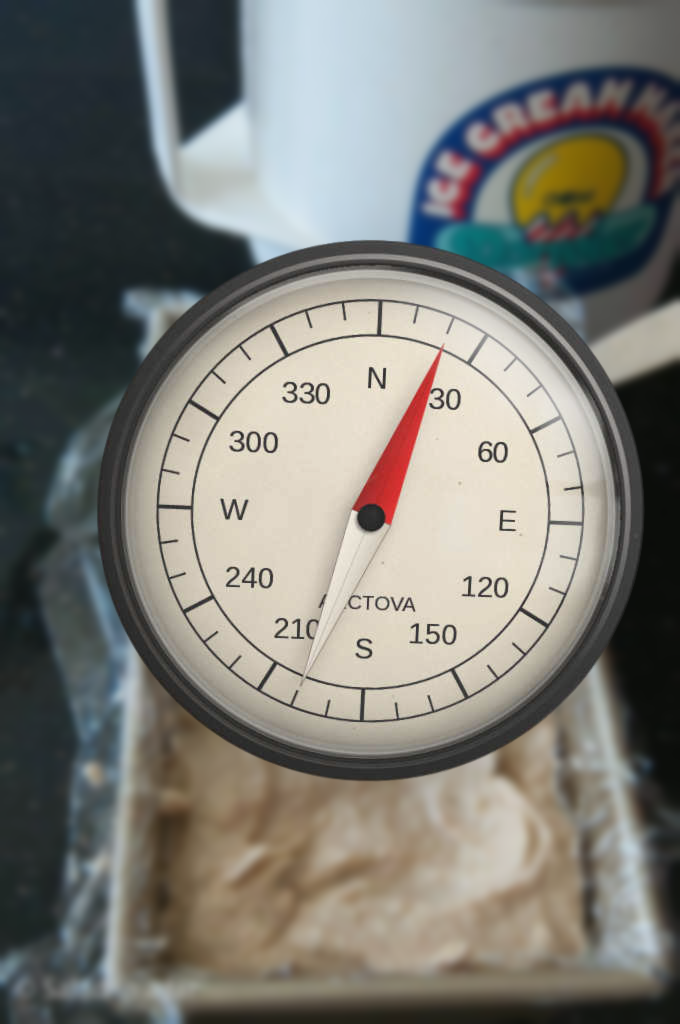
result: 20 °
